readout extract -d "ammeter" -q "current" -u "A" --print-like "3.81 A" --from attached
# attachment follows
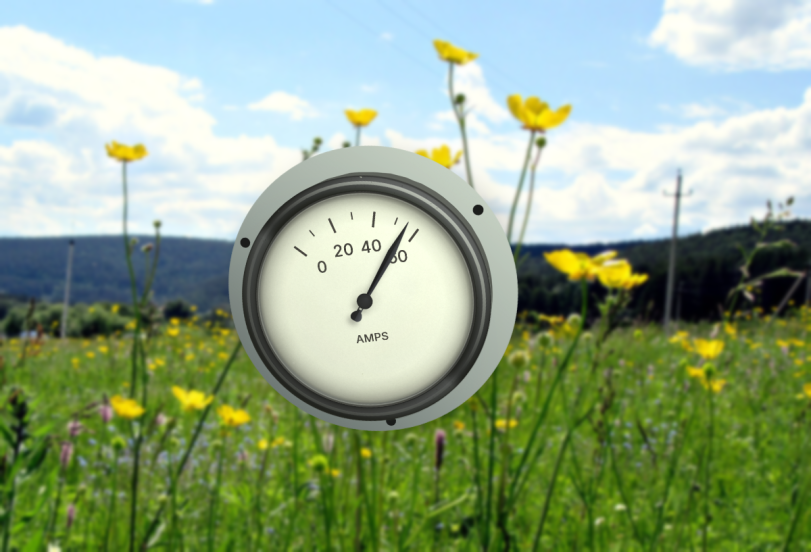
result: 55 A
